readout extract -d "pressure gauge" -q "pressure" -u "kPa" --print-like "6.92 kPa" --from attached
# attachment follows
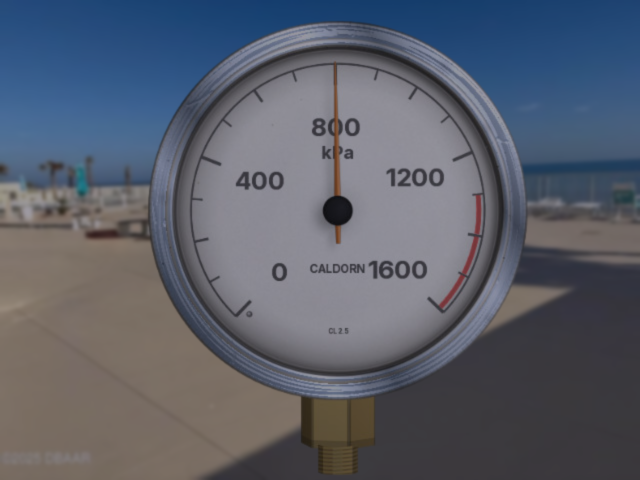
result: 800 kPa
